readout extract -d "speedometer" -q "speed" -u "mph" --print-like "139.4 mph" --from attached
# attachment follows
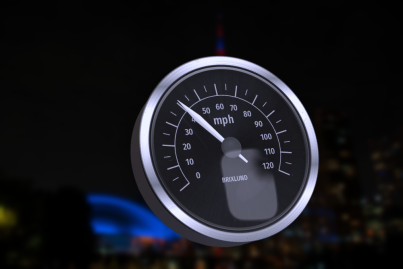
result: 40 mph
